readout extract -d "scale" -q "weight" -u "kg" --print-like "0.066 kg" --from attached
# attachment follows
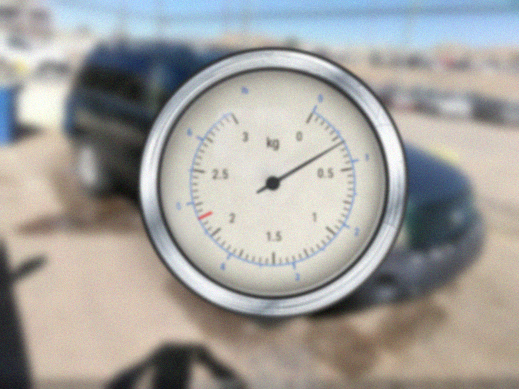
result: 0.3 kg
